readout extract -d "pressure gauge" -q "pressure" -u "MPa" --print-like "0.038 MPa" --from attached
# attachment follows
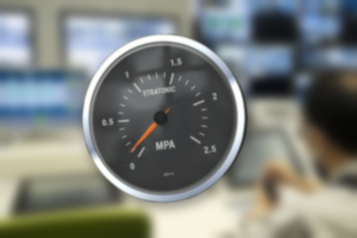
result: 0.1 MPa
